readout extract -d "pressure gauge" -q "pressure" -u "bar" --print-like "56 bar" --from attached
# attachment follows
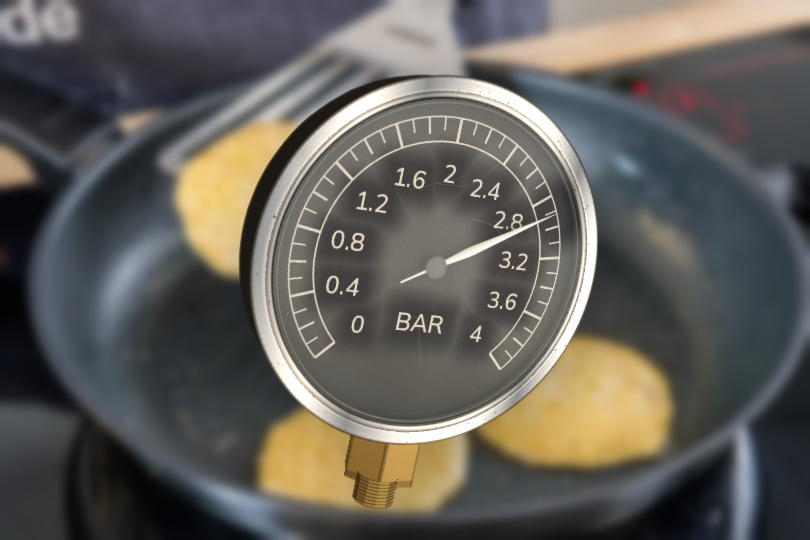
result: 2.9 bar
